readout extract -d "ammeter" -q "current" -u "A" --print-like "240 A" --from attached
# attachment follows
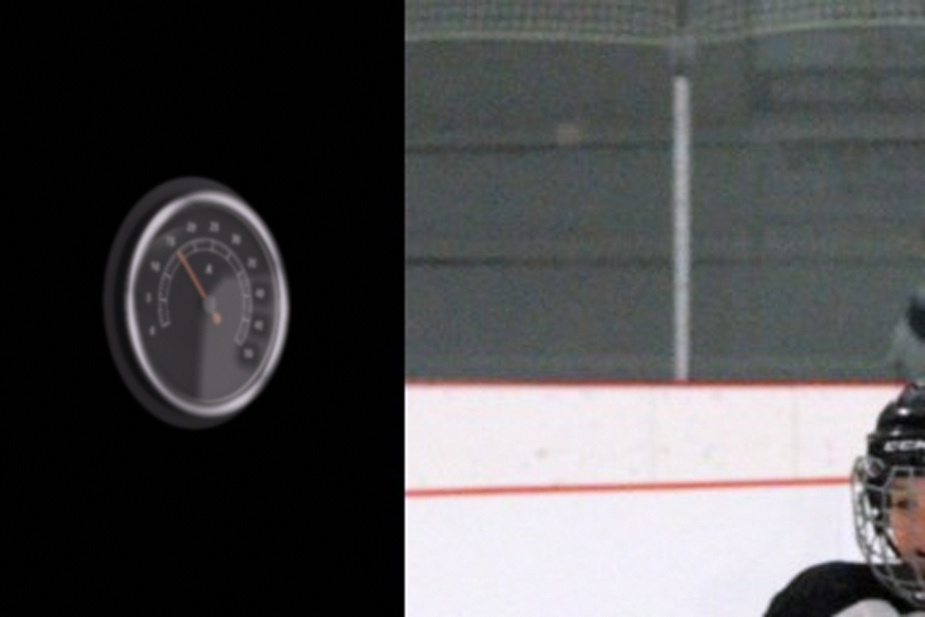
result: 15 A
